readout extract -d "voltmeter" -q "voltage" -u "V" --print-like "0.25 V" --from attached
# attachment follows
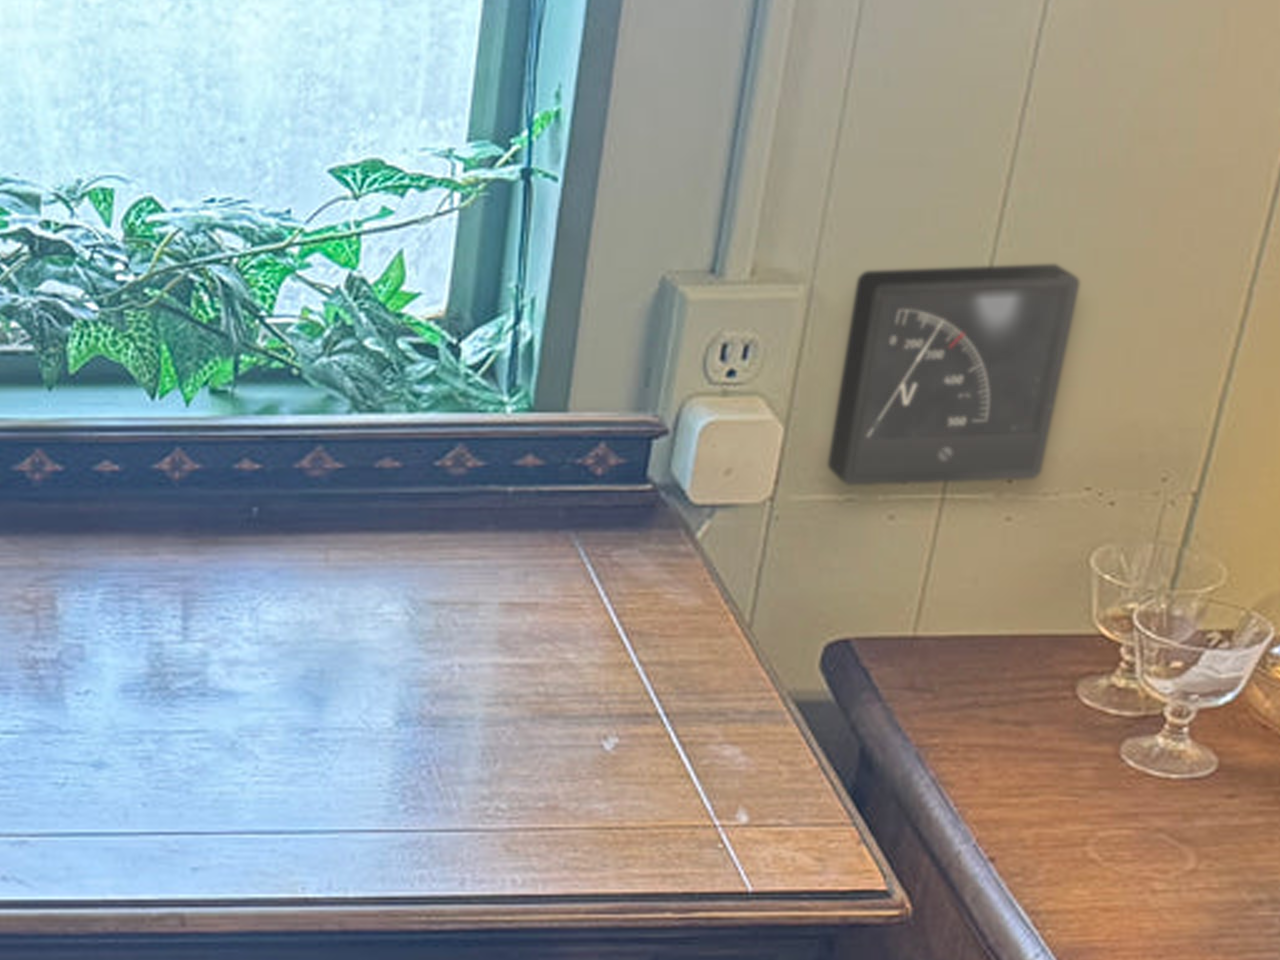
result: 250 V
